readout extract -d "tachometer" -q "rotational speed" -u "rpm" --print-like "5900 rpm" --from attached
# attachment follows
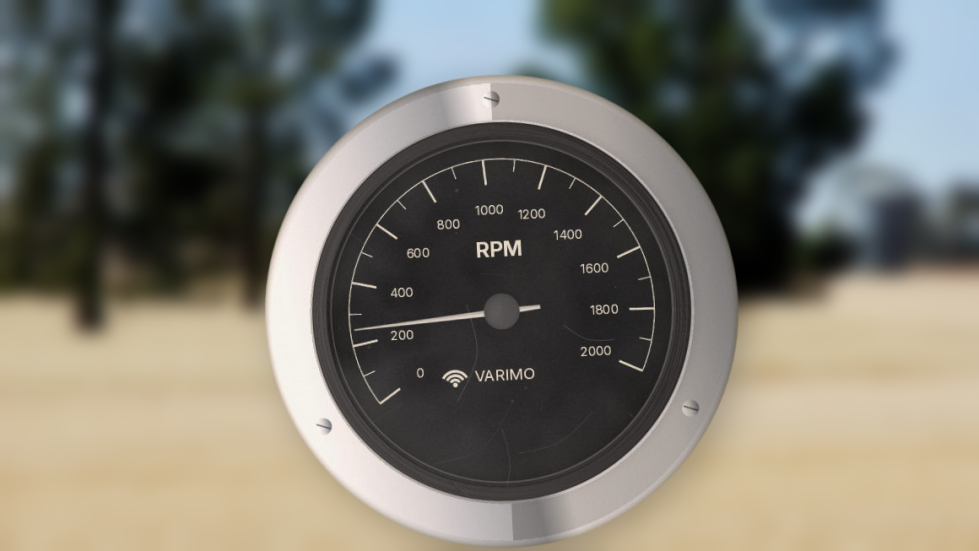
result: 250 rpm
